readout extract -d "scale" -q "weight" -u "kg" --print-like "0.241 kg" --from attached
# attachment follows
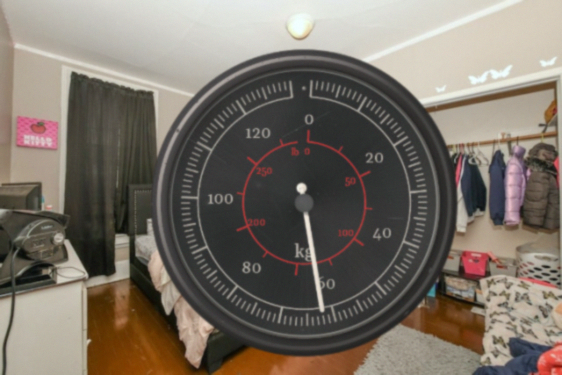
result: 62 kg
